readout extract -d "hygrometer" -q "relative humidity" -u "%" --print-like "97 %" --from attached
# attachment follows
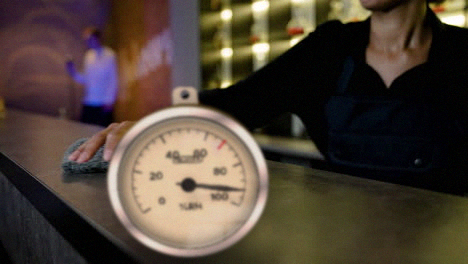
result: 92 %
